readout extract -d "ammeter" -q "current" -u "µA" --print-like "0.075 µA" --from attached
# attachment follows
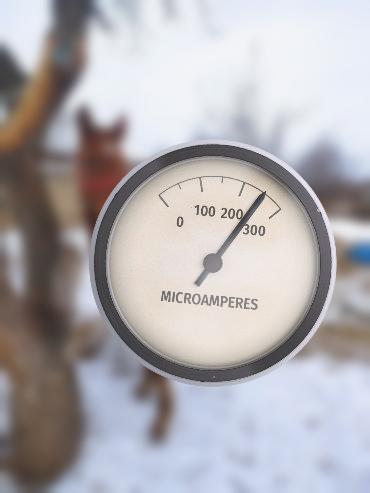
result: 250 µA
